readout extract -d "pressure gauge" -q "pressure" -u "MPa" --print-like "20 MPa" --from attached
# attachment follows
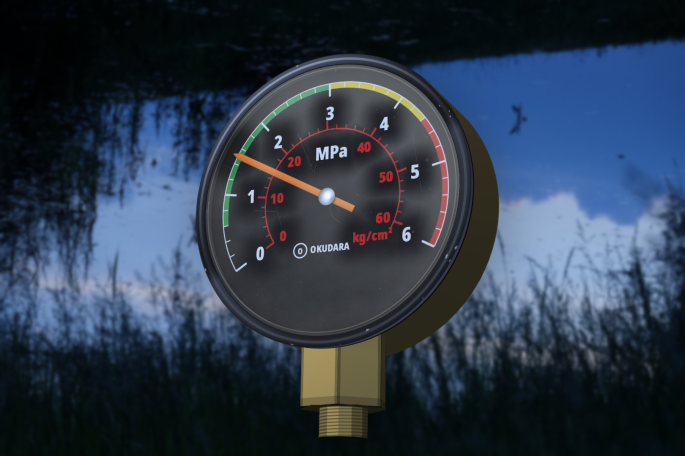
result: 1.5 MPa
